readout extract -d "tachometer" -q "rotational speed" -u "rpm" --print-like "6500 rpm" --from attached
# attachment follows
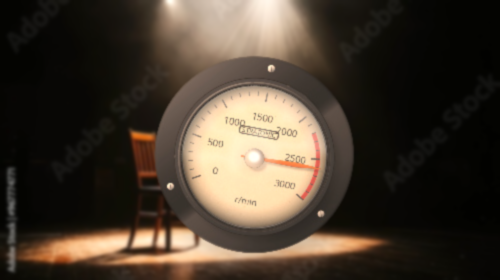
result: 2600 rpm
